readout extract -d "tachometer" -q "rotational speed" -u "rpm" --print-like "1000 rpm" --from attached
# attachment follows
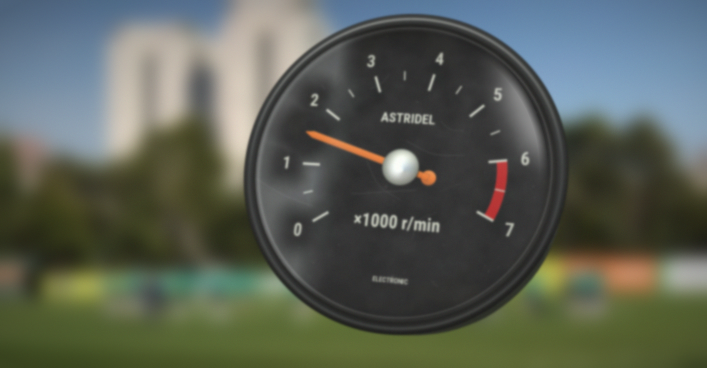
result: 1500 rpm
